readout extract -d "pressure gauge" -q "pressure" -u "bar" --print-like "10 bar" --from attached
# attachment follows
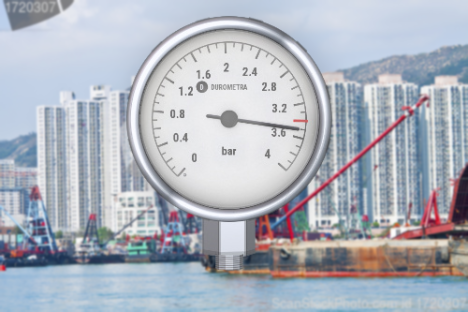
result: 3.5 bar
